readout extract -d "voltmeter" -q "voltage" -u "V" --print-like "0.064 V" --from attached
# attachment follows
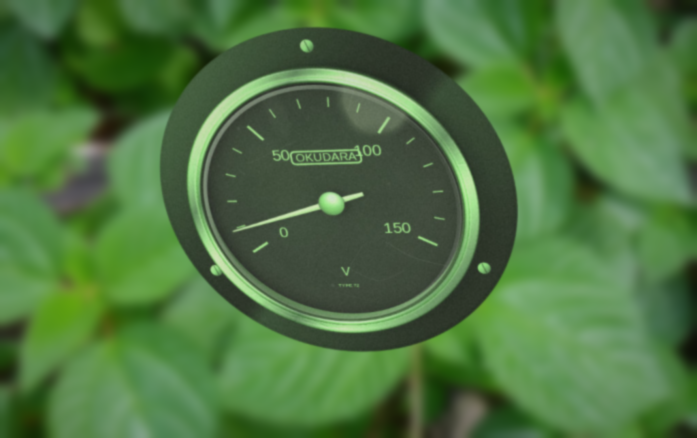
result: 10 V
